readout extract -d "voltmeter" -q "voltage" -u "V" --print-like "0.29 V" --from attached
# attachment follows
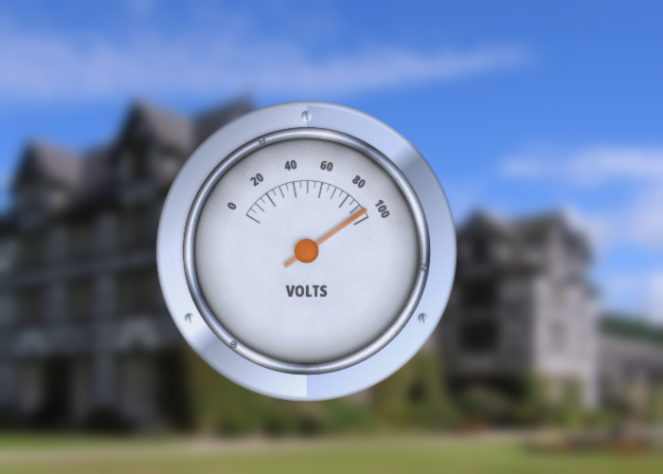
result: 95 V
